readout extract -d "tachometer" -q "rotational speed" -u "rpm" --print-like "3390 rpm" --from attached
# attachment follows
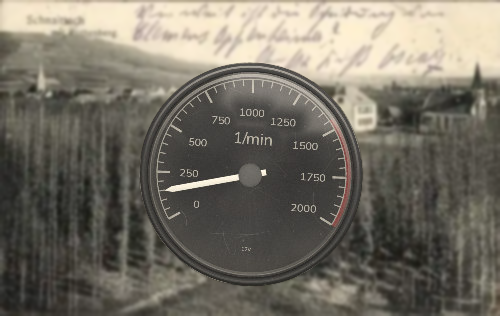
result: 150 rpm
